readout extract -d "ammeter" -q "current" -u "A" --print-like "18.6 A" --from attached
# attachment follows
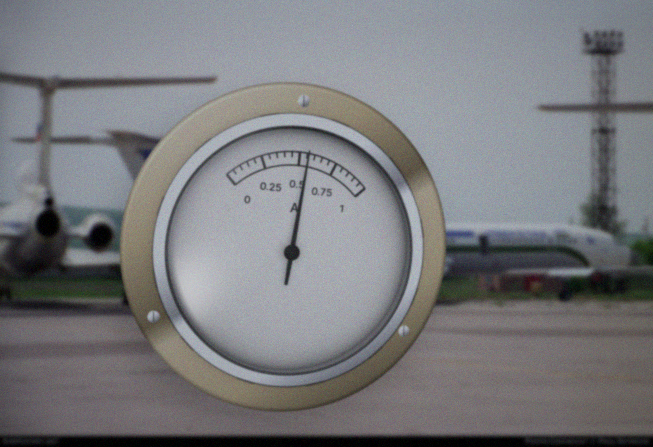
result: 0.55 A
